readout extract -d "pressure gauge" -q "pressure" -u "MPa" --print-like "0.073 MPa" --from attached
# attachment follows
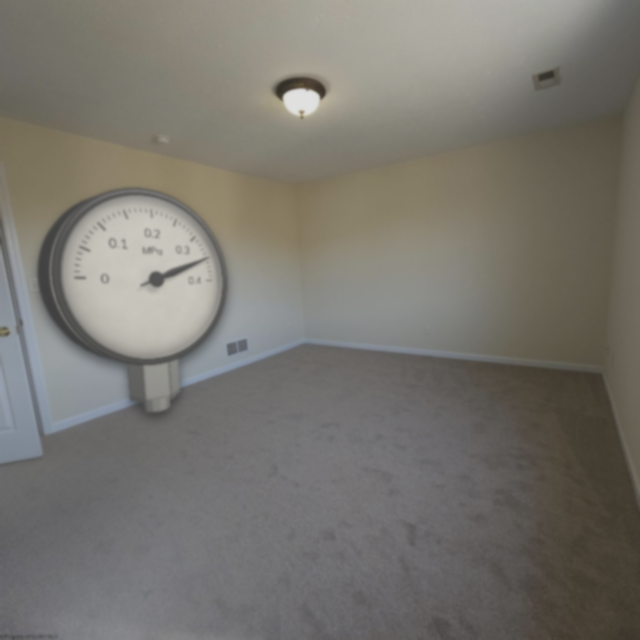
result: 0.35 MPa
